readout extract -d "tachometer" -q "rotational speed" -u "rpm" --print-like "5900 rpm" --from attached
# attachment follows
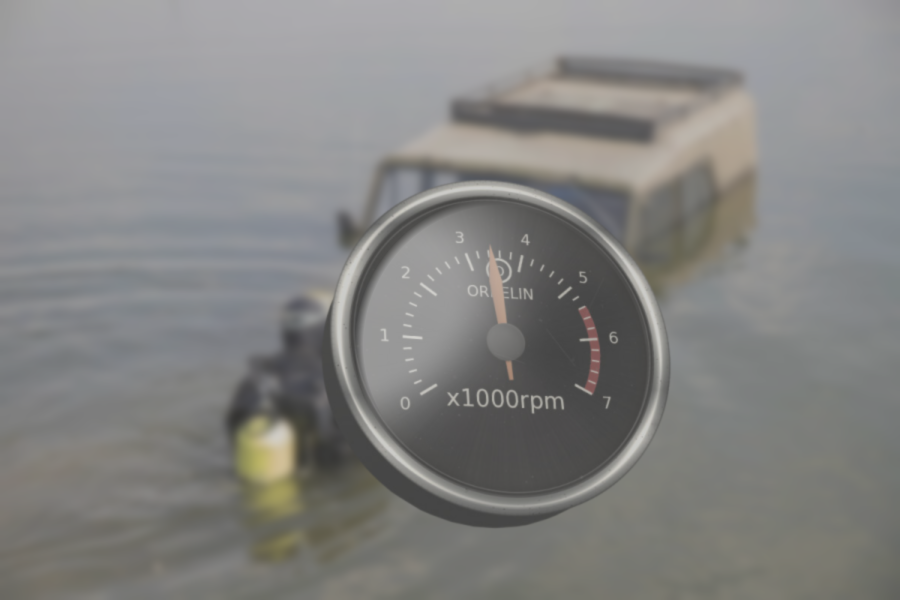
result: 3400 rpm
